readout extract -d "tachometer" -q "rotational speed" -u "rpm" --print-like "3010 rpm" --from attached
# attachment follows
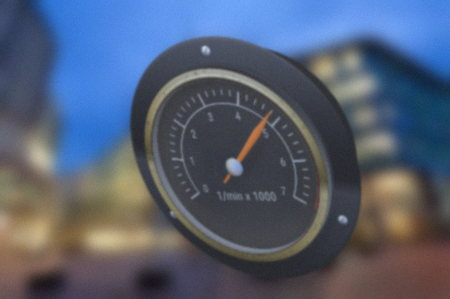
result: 4800 rpm
